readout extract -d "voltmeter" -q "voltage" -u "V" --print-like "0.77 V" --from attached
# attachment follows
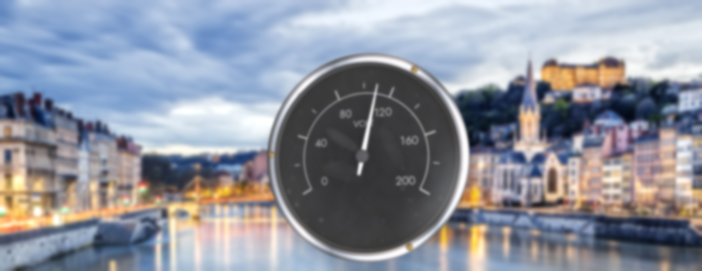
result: 110 V
